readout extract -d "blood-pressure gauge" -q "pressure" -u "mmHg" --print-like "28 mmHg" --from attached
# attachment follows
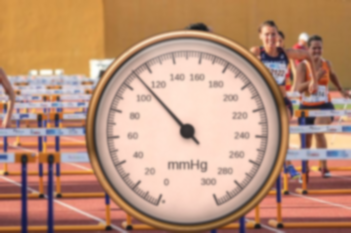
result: 110 mmHg
